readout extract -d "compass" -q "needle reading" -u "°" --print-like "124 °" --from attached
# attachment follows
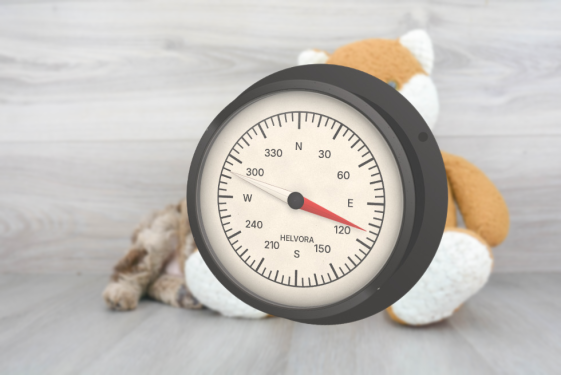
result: 110 °
